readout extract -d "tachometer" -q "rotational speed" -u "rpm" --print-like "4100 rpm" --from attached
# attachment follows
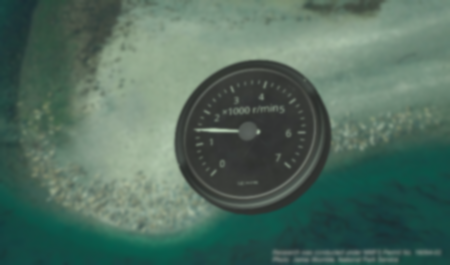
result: 1400 rpm
